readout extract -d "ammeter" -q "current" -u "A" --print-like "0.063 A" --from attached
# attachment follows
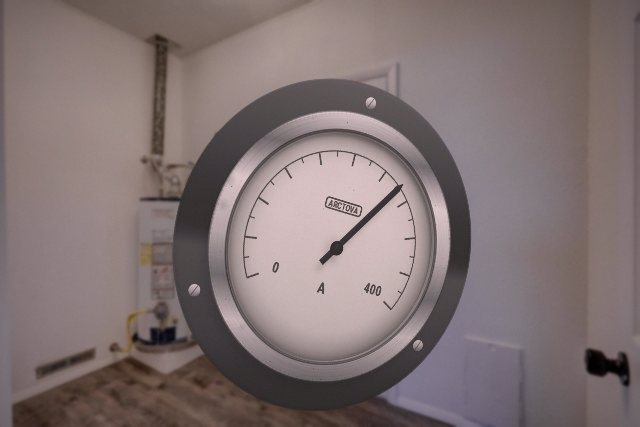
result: 260 A
